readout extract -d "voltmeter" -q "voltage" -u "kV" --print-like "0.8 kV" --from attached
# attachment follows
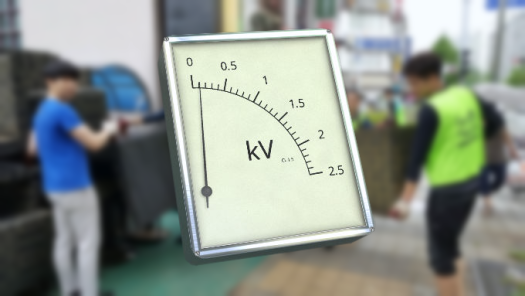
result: 0.1 kV
